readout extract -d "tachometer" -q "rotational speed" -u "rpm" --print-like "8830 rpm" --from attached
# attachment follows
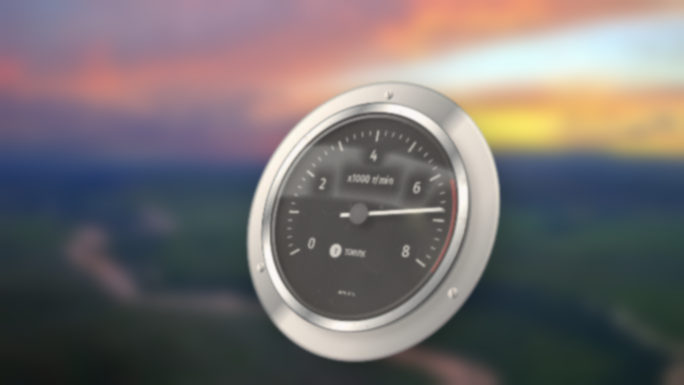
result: 6800 rpm
